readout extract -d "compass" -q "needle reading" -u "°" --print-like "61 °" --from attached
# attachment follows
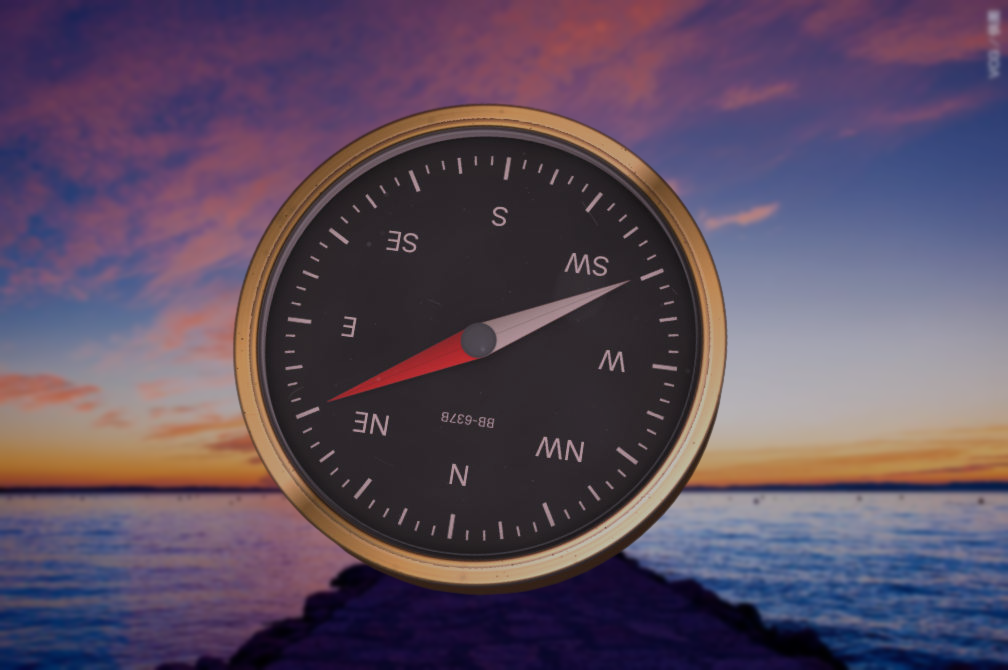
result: 60 °
